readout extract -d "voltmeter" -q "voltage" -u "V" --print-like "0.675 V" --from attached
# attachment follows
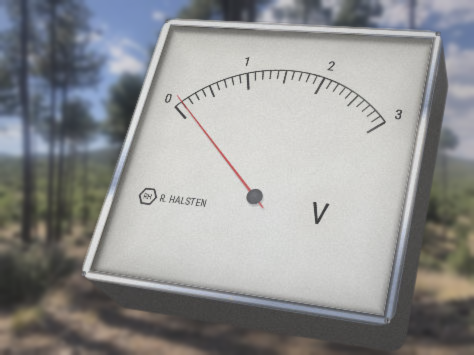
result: 0.1 V
